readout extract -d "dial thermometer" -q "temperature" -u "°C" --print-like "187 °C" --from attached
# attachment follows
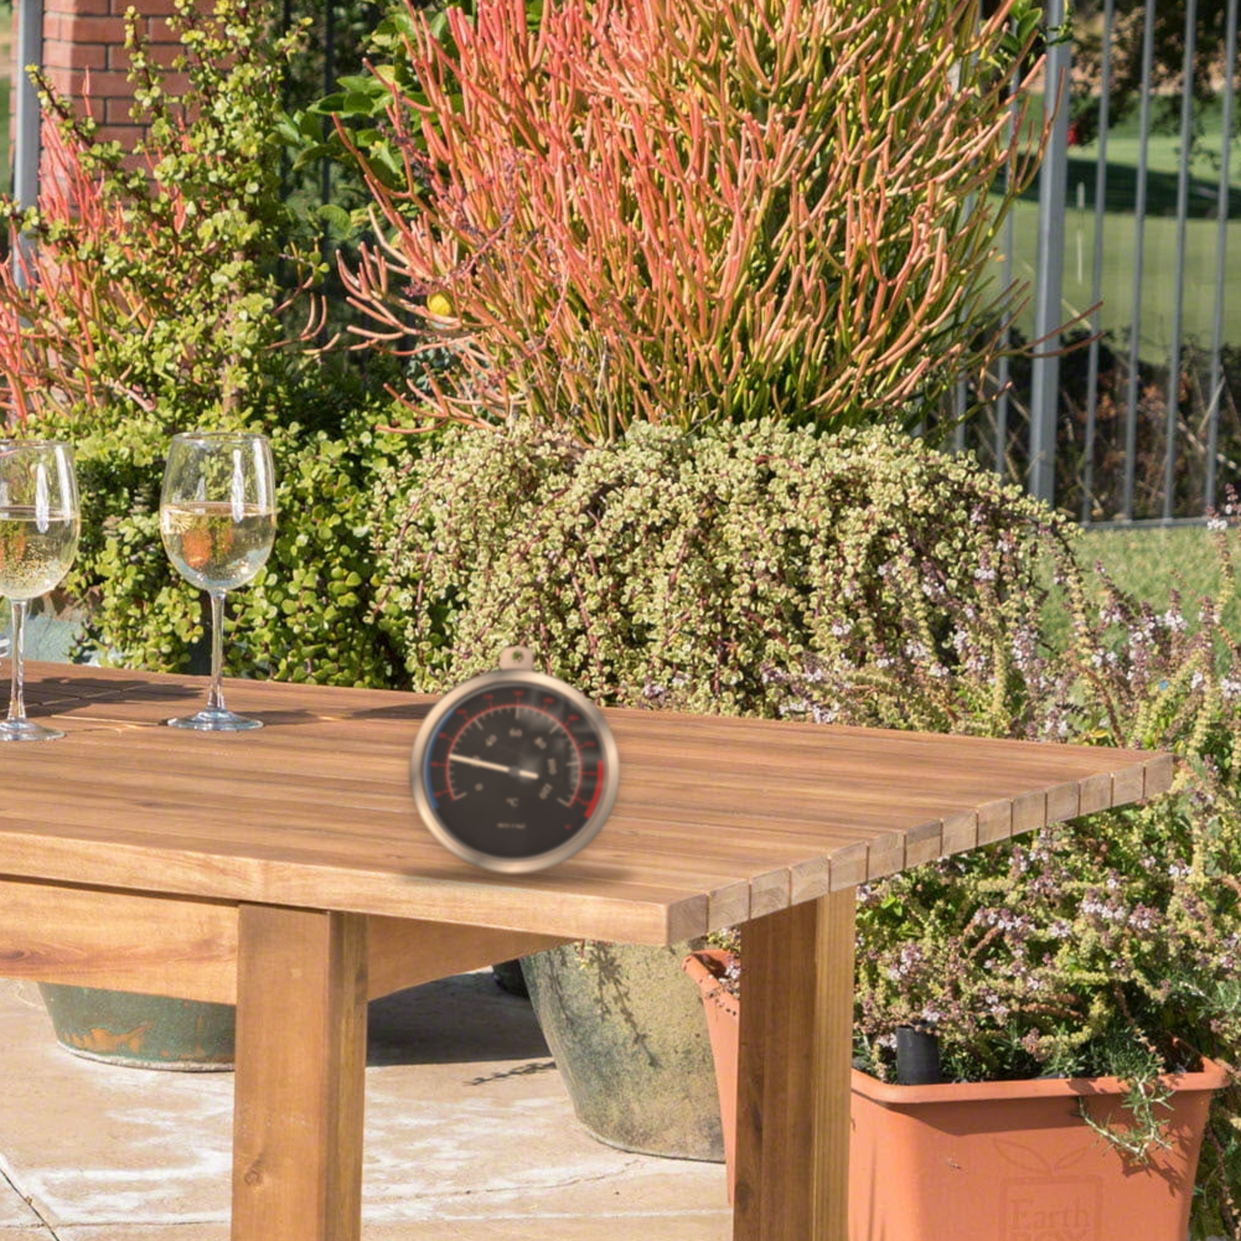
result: 20 °C
